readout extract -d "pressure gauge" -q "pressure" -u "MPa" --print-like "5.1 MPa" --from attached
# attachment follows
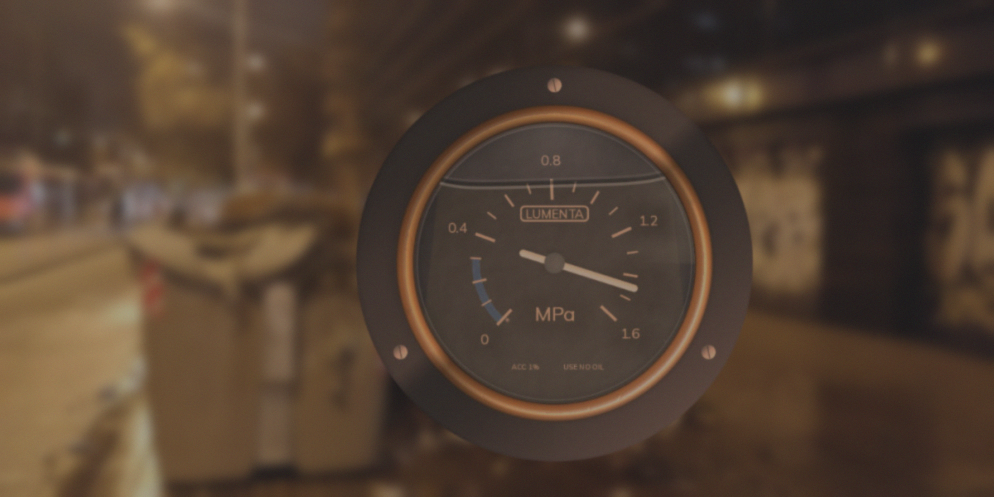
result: 1.45 MPa
